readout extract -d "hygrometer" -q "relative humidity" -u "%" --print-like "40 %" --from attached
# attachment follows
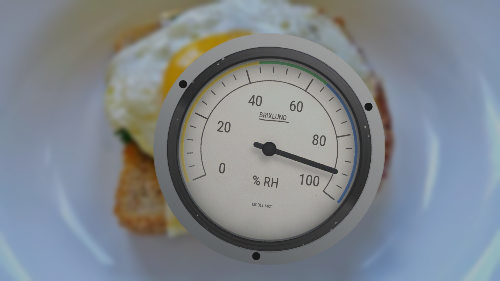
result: 92 %
